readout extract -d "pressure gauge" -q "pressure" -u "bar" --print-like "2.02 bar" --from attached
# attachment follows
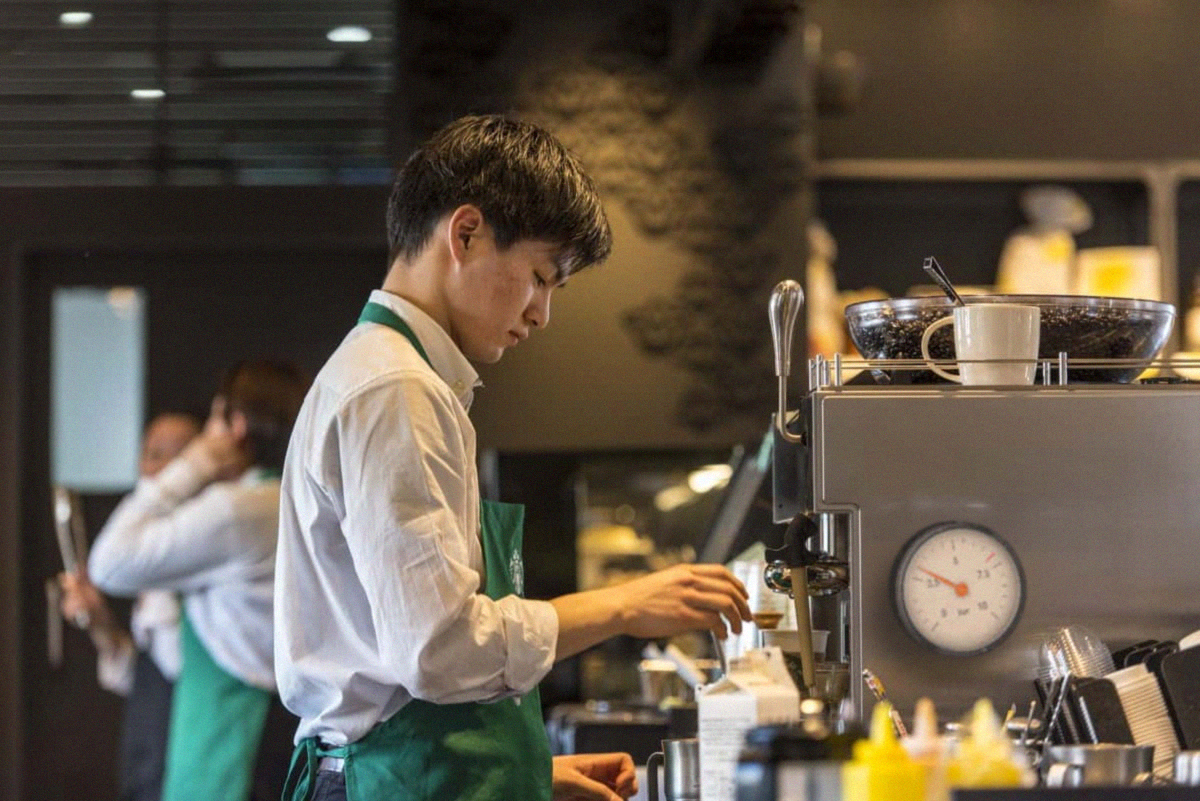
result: 3 bar
